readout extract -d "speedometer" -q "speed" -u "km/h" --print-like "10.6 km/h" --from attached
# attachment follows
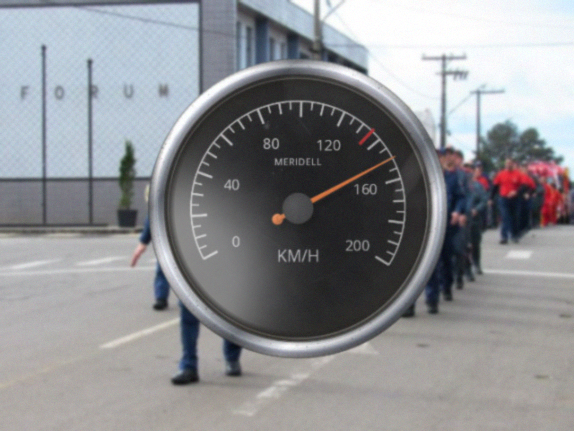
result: 150 km/h
